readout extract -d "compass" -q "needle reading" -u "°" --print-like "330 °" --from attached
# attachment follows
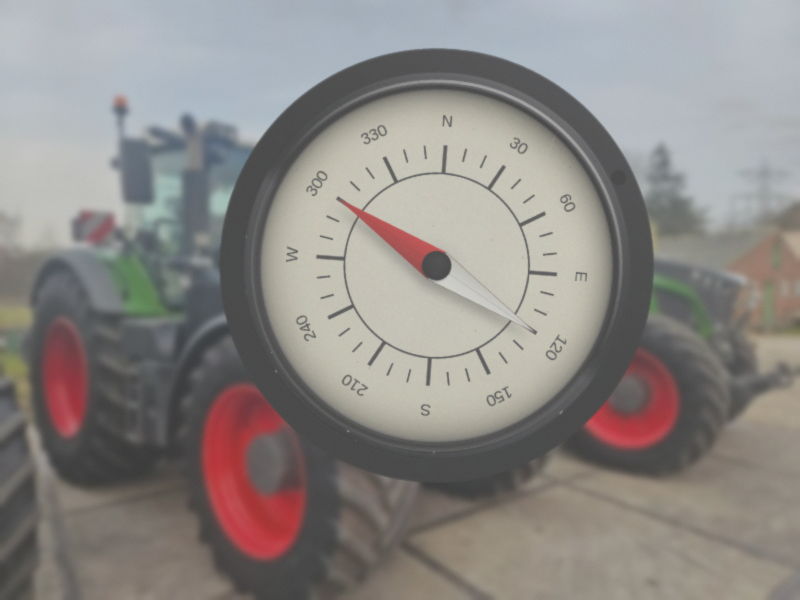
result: 300 °
